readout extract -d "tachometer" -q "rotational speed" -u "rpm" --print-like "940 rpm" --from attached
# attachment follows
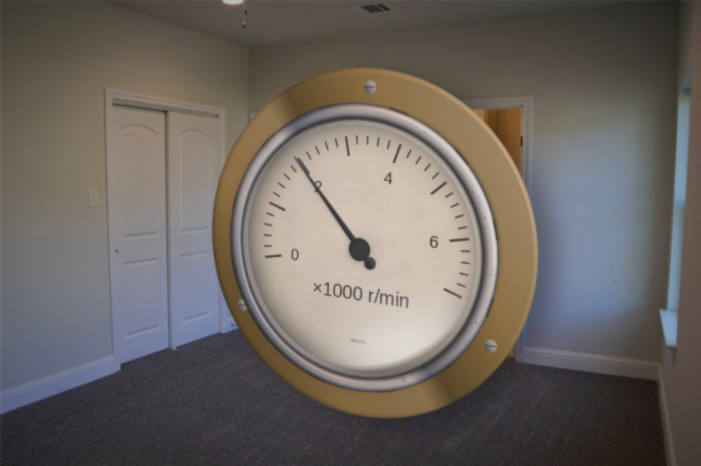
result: 2000 rpm
